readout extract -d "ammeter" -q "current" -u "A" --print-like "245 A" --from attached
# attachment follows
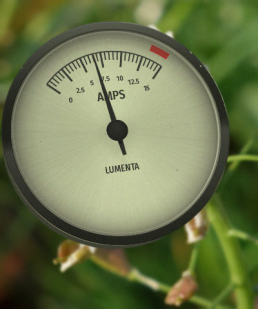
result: 6.5 A
